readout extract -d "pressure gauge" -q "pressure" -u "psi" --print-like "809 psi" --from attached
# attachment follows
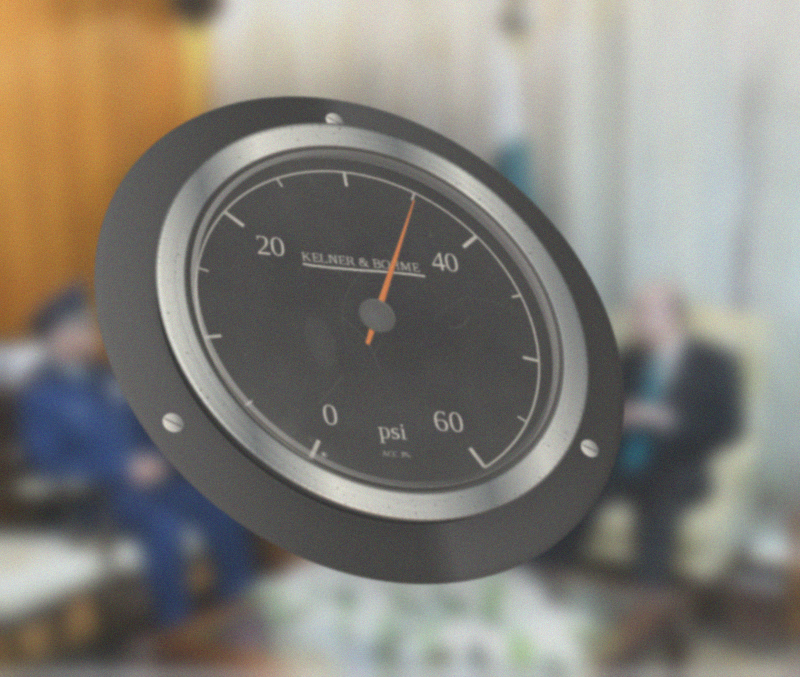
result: 35 psi
